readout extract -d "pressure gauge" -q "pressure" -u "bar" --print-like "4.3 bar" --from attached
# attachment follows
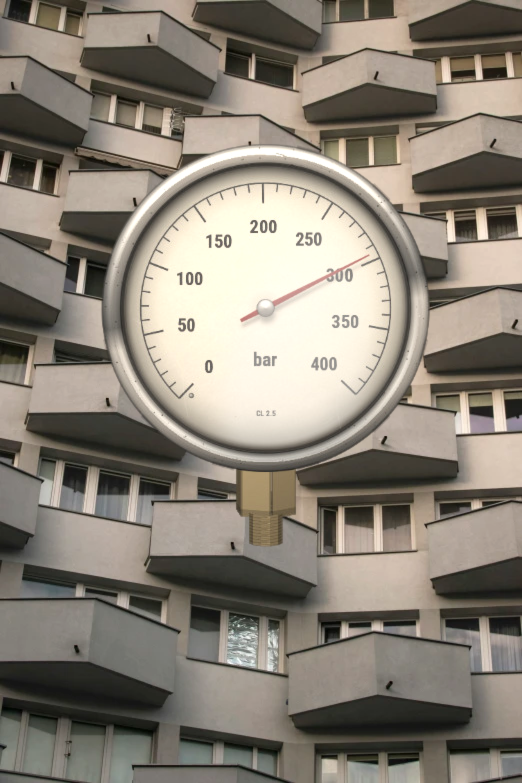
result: 295 bar
